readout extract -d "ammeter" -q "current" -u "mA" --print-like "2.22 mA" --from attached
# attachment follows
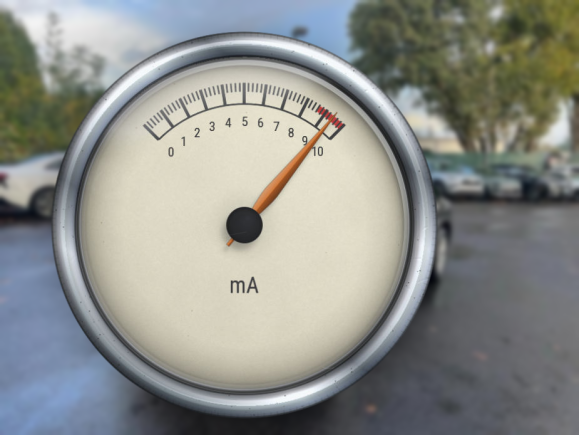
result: 9.4 mA
